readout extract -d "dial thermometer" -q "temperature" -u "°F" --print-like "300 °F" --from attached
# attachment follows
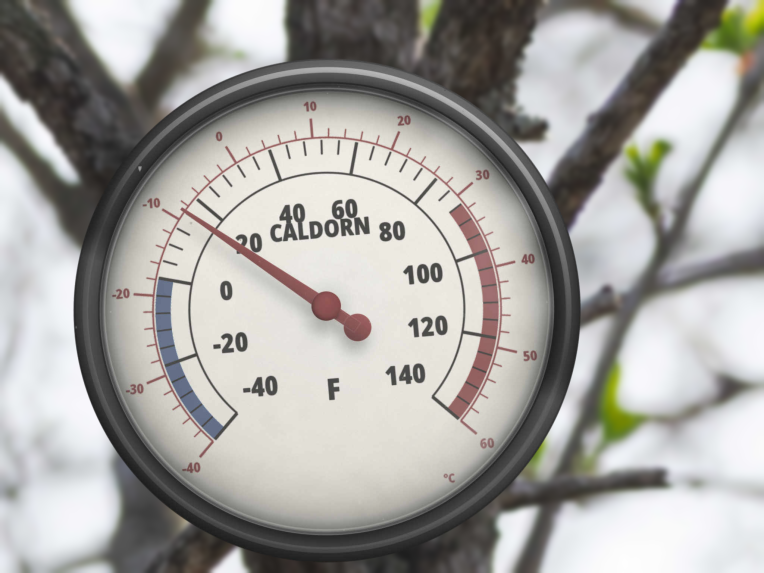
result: 16 °F
